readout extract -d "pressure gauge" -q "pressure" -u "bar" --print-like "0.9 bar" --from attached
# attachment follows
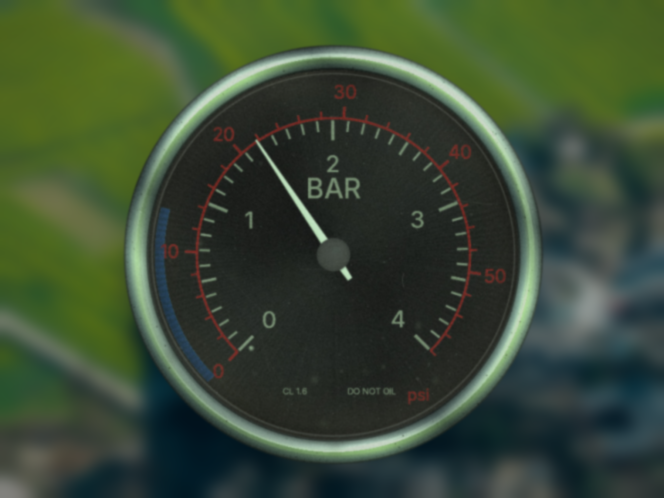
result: 1.5 bar
